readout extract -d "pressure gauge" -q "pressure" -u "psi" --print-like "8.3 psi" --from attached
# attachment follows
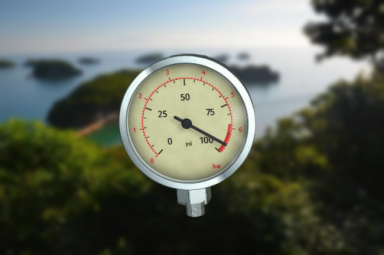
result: 95 psi
